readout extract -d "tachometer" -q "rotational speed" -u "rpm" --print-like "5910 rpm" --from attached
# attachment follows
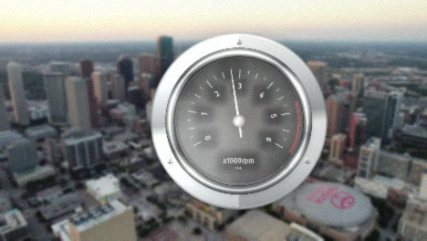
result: 2750 rpm
